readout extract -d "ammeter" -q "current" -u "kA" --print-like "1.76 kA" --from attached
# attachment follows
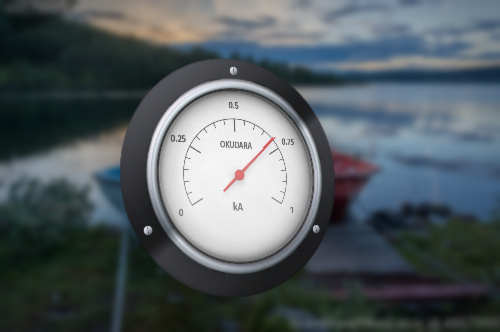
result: 0.7 kA
